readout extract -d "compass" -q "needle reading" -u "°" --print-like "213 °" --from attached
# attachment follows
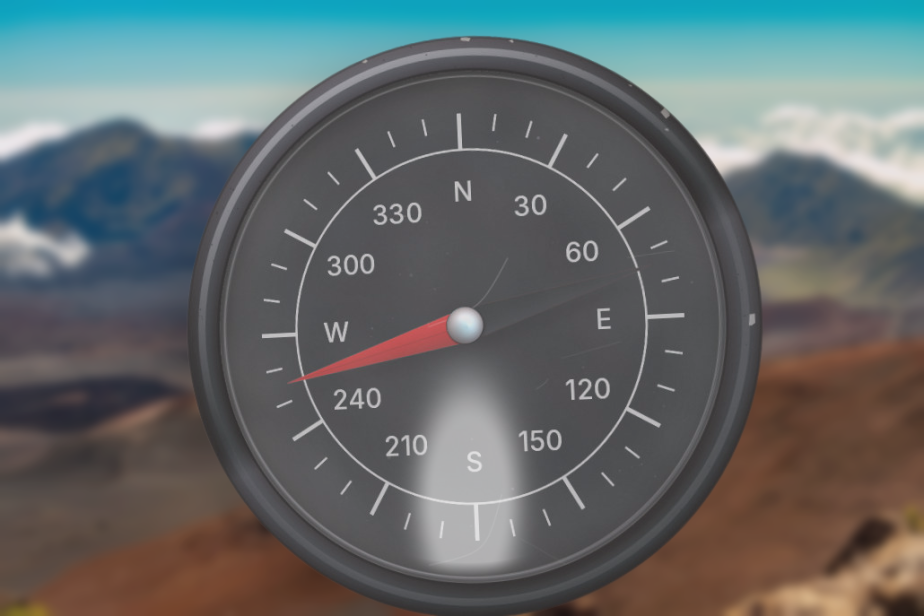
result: 255 °
